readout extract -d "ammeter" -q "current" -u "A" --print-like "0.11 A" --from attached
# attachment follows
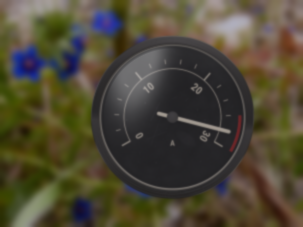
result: 28 A
